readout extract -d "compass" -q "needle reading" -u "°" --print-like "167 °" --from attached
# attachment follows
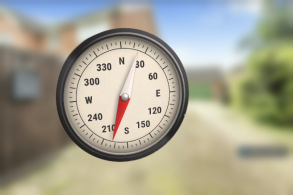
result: 200 °
